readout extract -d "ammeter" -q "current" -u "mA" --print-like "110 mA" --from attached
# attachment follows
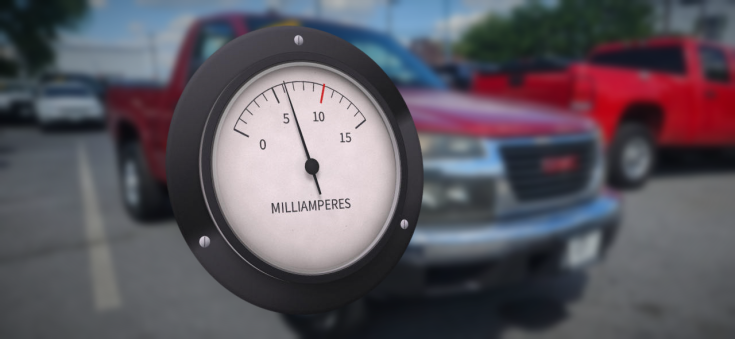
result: 6 mA
